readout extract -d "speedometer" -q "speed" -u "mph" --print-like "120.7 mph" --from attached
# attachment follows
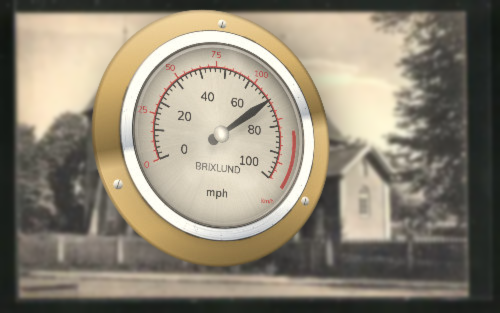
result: 70 mph
